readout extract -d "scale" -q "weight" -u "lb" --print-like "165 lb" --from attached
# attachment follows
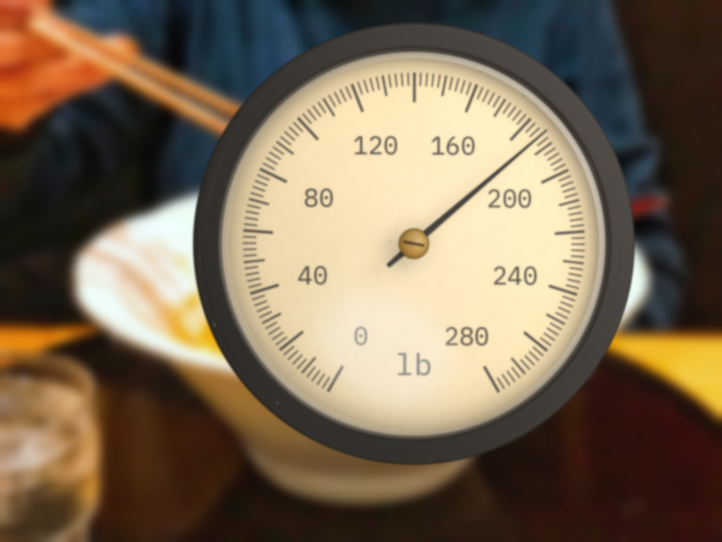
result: 186 lb
